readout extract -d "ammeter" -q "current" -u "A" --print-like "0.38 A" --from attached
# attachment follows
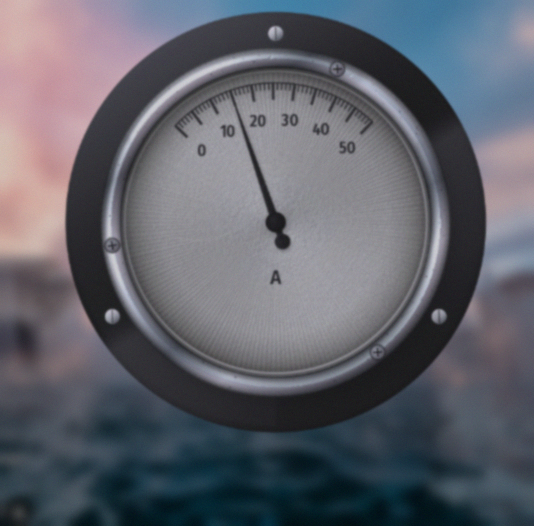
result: 15 A
